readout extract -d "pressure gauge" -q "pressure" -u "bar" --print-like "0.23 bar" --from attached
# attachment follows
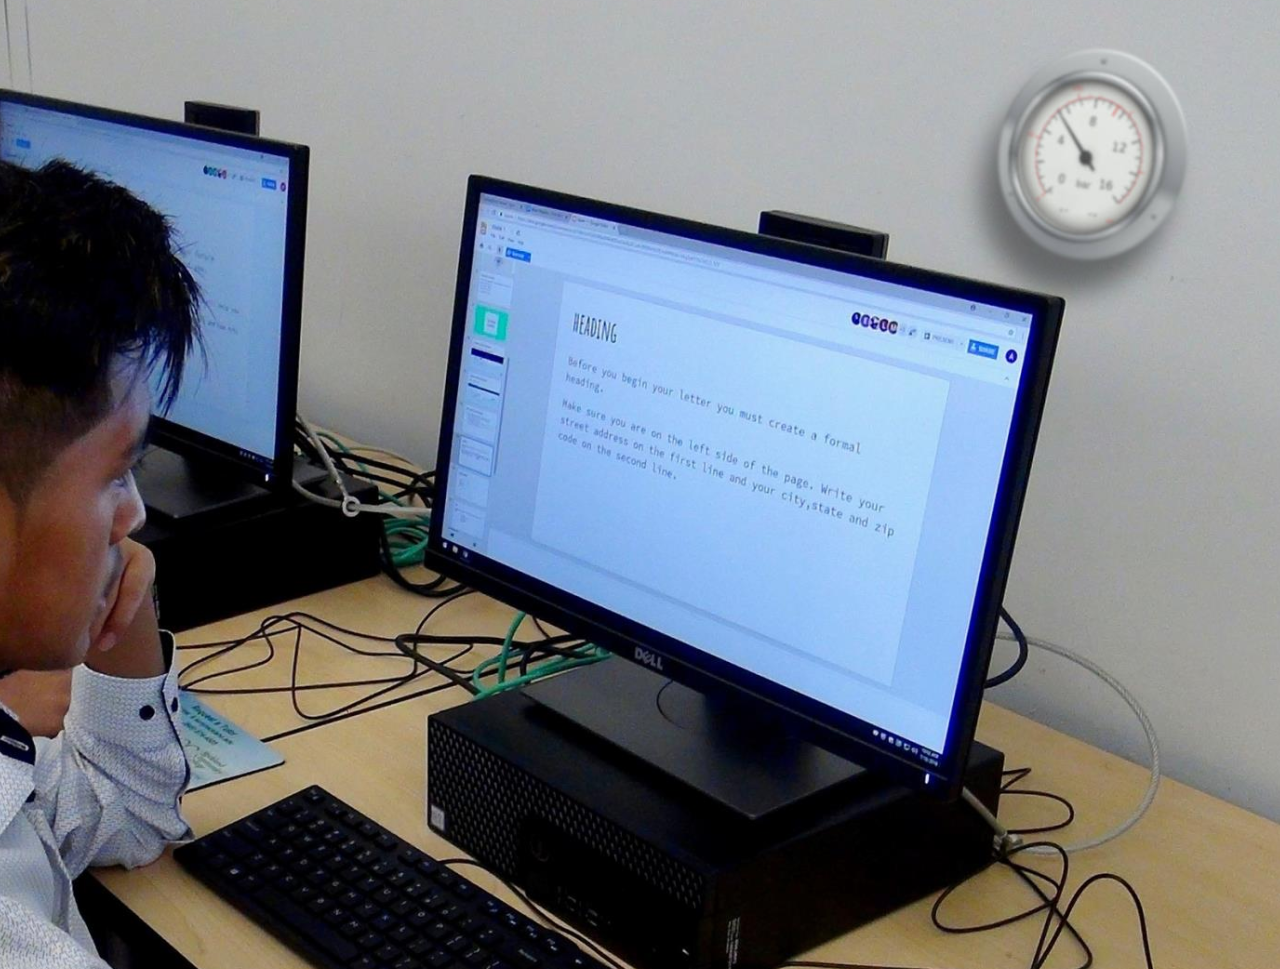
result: 5.5 bar
